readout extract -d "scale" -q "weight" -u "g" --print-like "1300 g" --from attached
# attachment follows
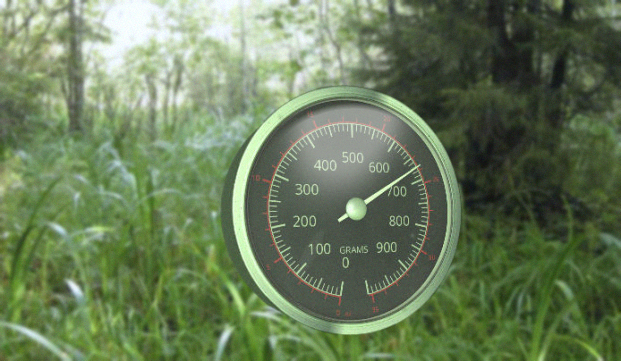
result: 670 g
